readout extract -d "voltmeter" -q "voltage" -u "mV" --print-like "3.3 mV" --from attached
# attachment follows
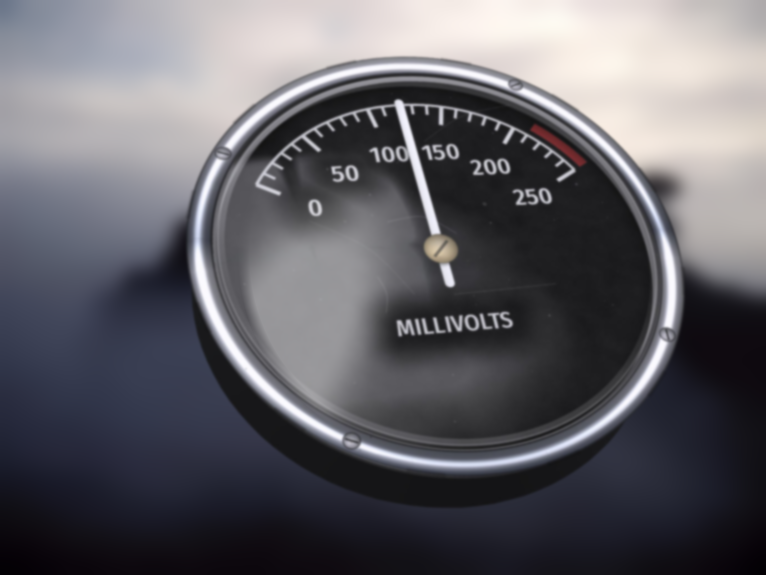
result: 120 mV
